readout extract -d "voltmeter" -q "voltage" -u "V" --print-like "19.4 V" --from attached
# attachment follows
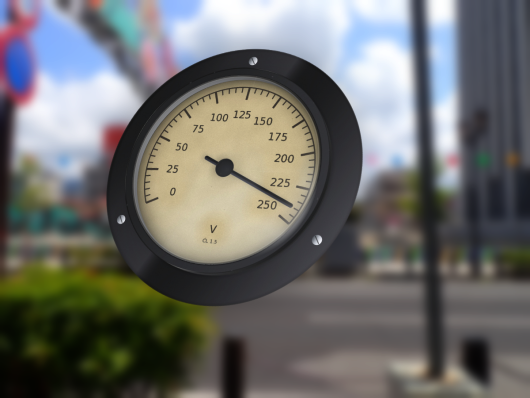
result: 240 V
